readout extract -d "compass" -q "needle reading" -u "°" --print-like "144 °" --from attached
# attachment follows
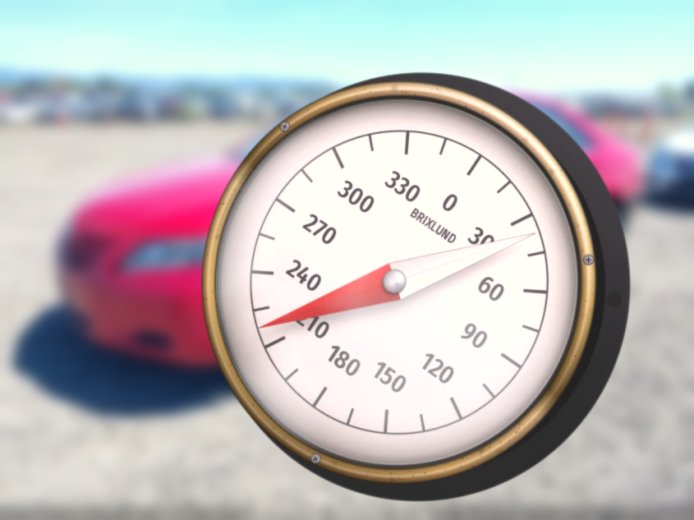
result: 217.5 °
